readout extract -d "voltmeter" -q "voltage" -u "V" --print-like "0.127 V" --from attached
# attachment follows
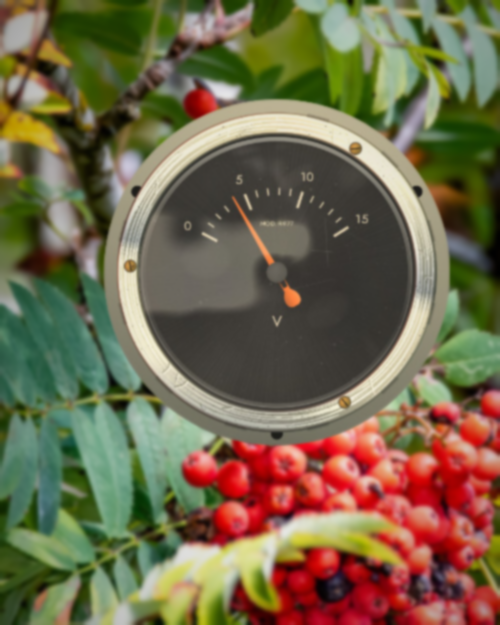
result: 4 V
